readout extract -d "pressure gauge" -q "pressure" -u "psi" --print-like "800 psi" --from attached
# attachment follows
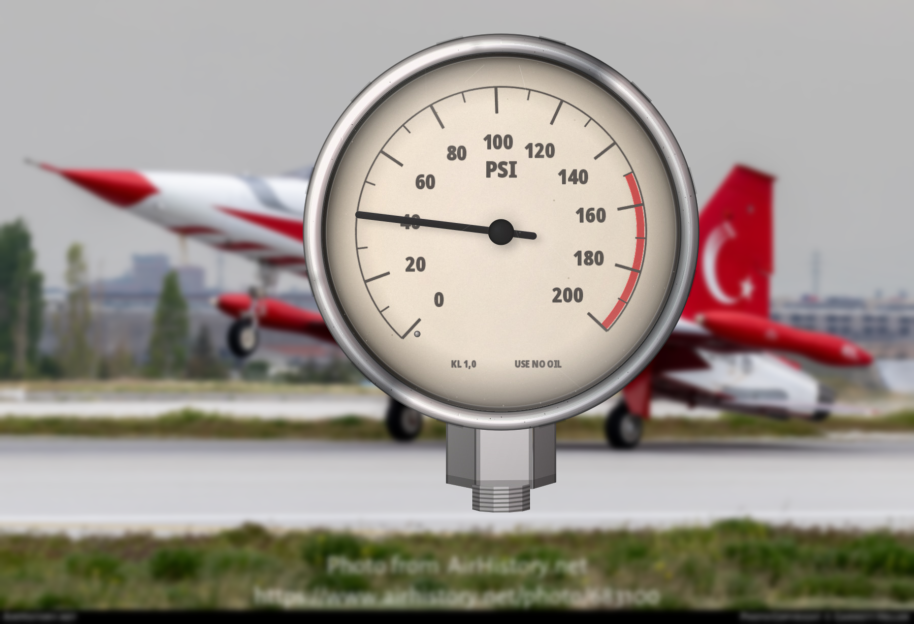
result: 40 psi
